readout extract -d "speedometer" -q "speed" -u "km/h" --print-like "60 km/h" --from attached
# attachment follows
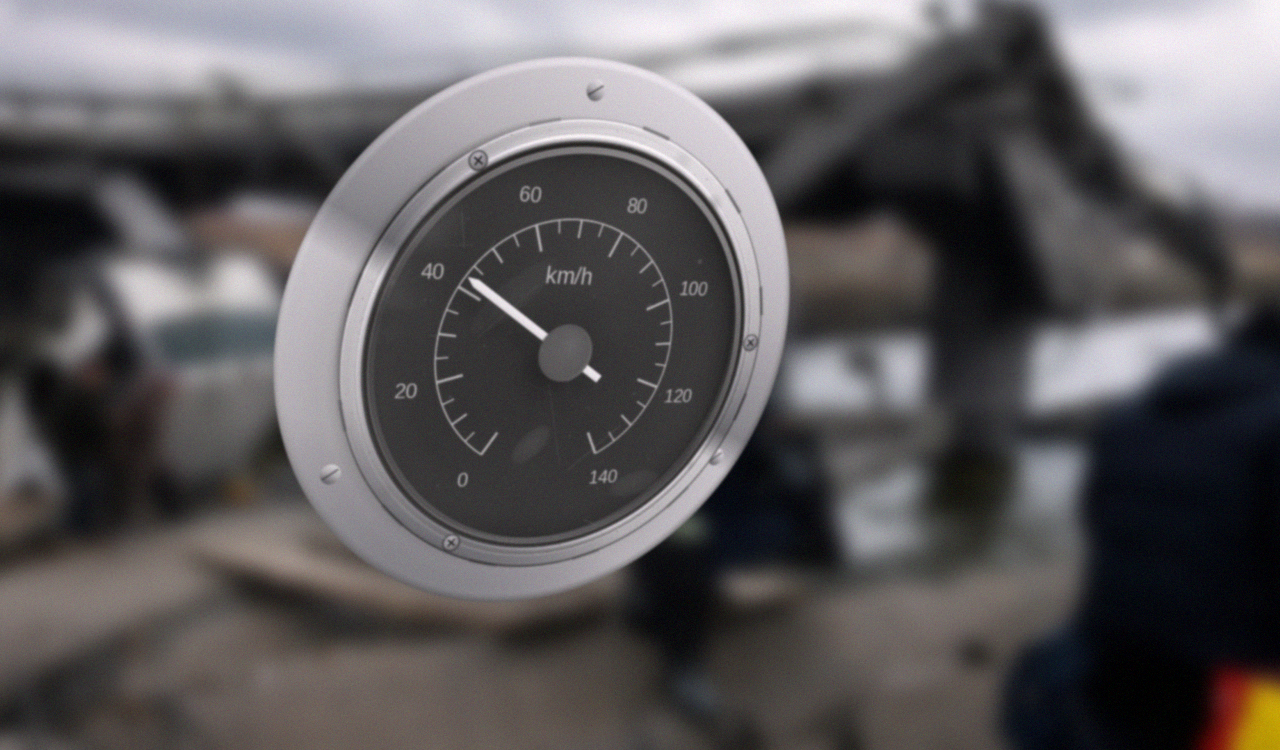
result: 42.5 km/h
